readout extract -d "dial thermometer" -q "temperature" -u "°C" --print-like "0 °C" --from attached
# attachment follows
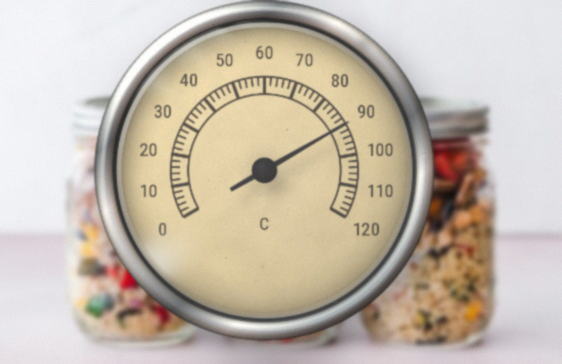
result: 90 °C
